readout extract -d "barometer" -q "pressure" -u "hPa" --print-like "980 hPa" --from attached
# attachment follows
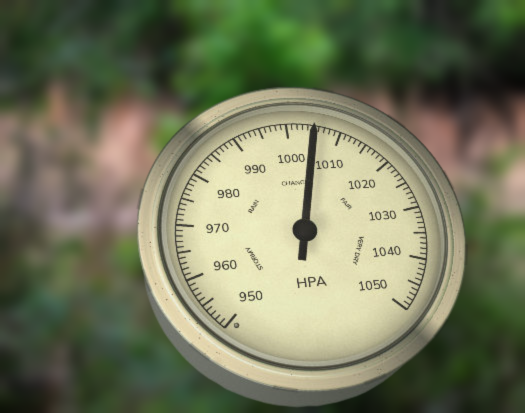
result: 1005 hPa
